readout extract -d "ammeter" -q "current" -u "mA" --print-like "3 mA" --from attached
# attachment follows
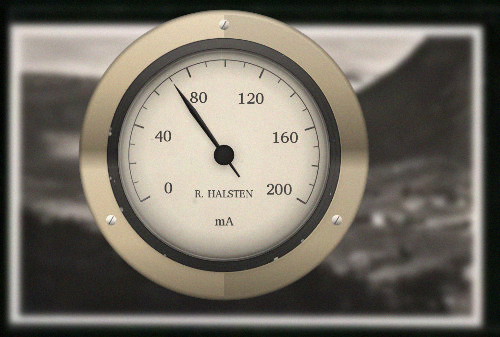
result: 70 mA
